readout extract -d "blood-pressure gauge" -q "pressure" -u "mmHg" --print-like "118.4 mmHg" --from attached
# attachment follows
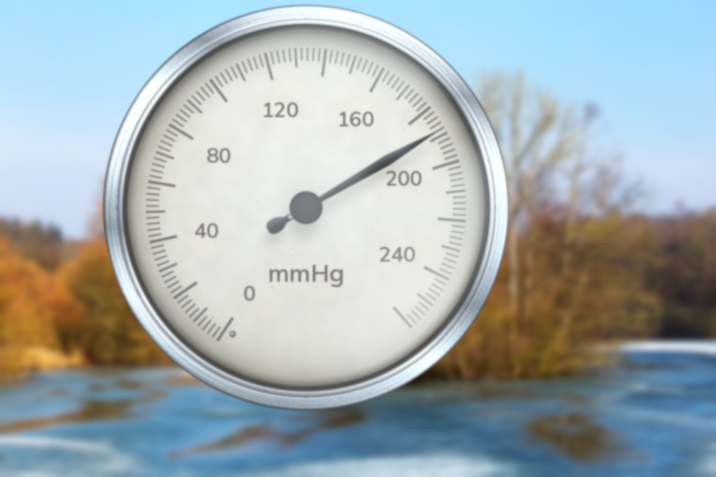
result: 188 mmHg
